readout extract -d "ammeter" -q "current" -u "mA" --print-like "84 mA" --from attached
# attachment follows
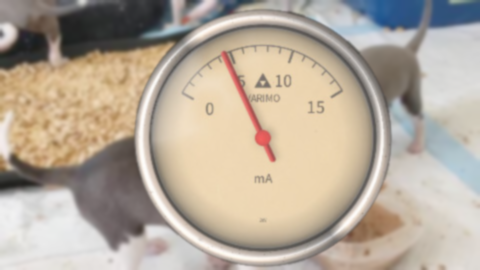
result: 4.5 mA
